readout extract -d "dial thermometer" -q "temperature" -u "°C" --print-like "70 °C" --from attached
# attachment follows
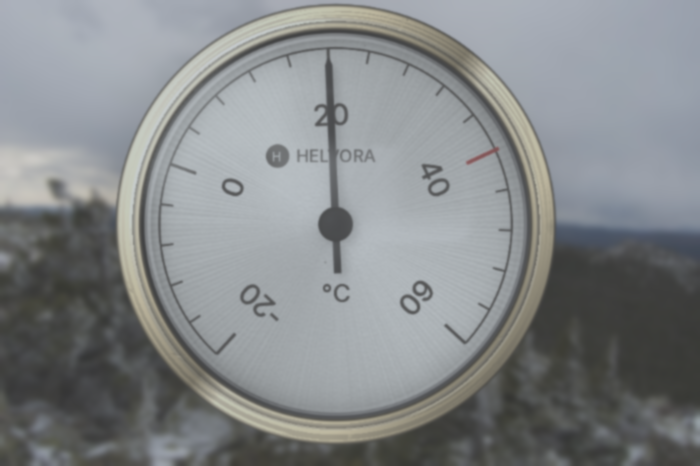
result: 20 °C
